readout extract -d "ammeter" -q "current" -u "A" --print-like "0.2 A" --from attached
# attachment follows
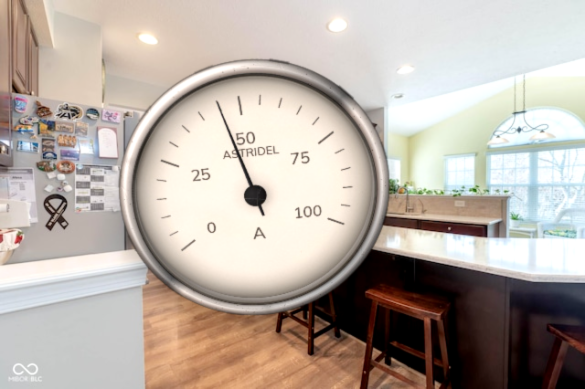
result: 45 A
